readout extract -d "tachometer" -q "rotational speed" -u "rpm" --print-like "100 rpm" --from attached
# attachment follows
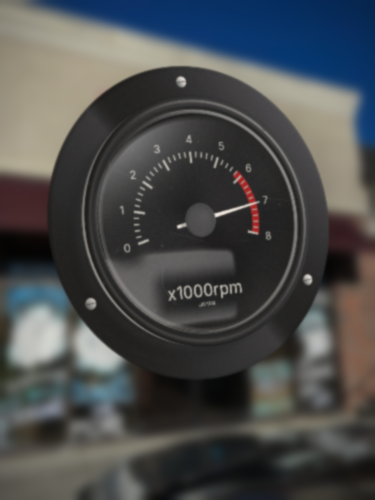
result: 7000 rpm
